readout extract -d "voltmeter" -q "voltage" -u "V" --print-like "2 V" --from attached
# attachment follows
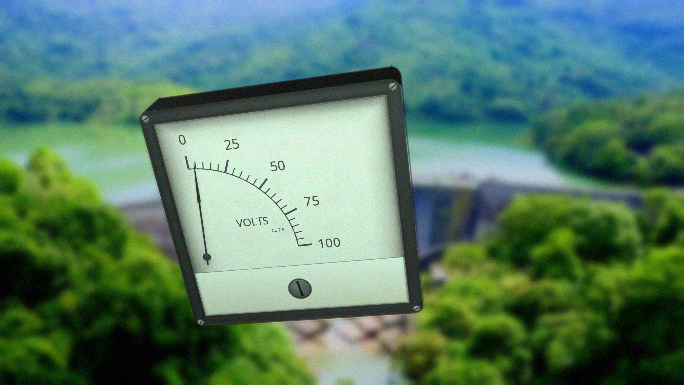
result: 5 V
